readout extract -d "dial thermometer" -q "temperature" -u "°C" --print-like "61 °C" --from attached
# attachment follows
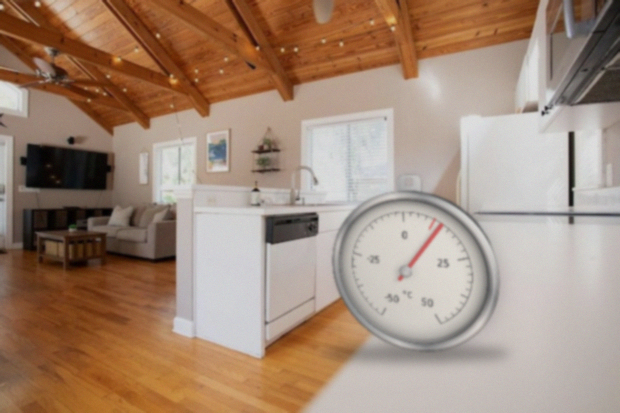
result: 12.5 °C
